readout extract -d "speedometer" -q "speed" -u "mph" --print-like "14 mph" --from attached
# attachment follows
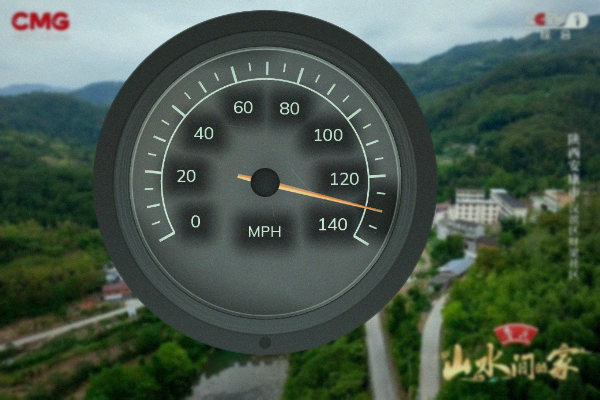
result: 130 mph
